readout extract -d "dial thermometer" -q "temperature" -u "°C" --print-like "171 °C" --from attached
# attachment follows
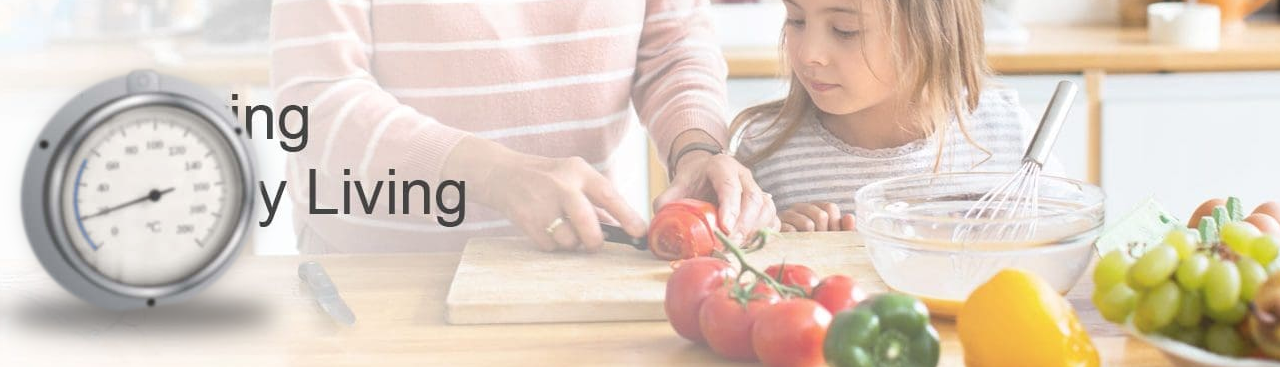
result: 20 °C
